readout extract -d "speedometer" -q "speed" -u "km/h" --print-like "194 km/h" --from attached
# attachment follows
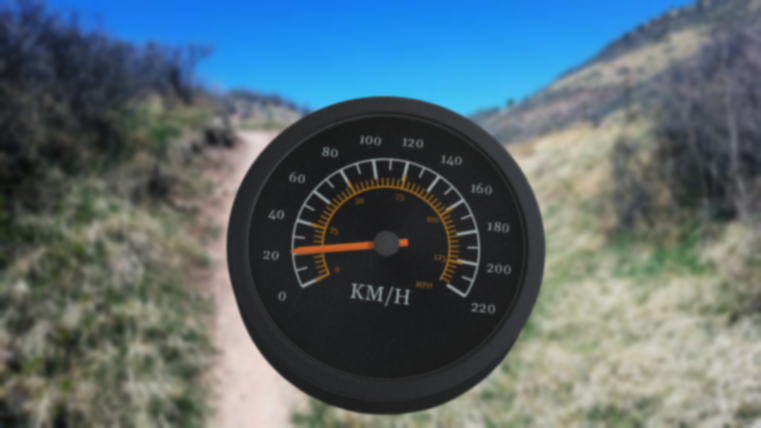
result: 20 km/h
